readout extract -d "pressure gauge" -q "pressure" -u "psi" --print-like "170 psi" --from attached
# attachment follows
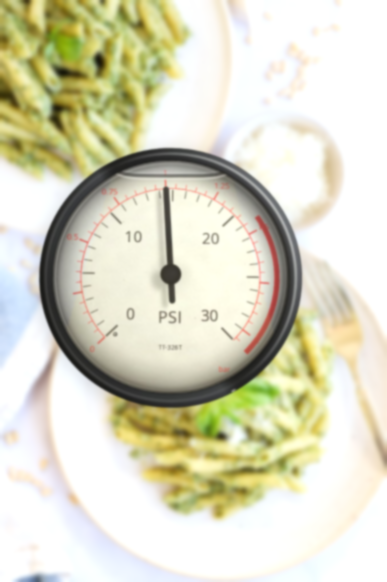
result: 14.5 psi
